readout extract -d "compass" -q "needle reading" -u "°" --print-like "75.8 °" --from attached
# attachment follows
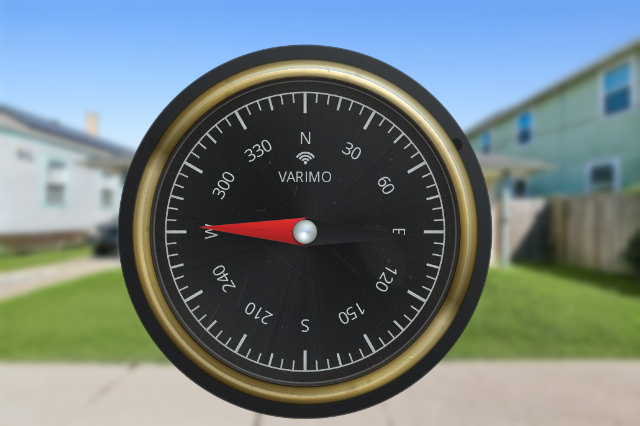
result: 272.5 °
